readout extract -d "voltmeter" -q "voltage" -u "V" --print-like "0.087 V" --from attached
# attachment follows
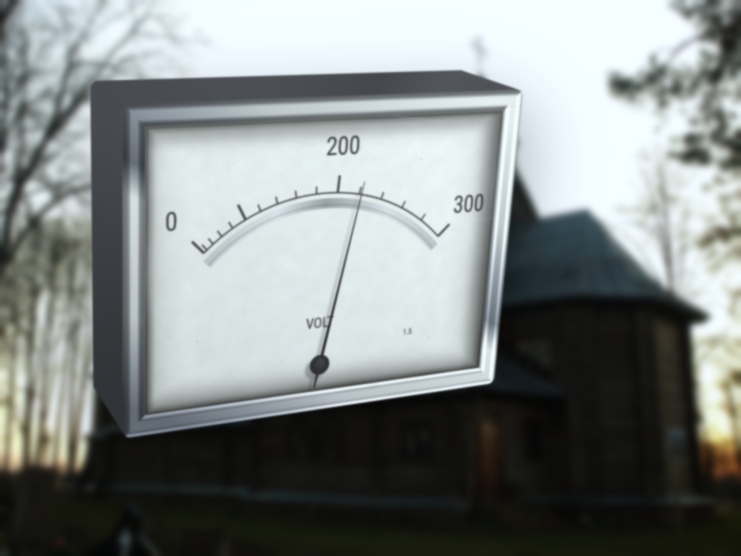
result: 220 V
